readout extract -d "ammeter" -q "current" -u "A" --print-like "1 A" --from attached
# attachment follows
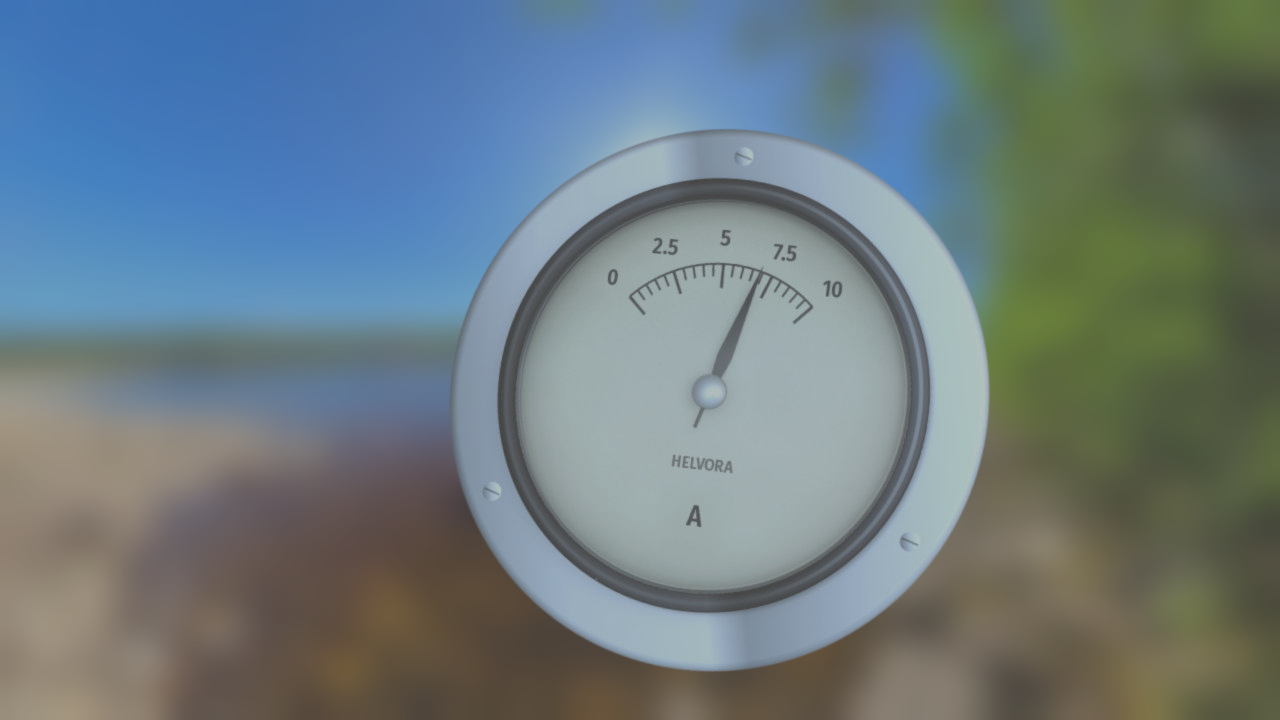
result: 7 A
